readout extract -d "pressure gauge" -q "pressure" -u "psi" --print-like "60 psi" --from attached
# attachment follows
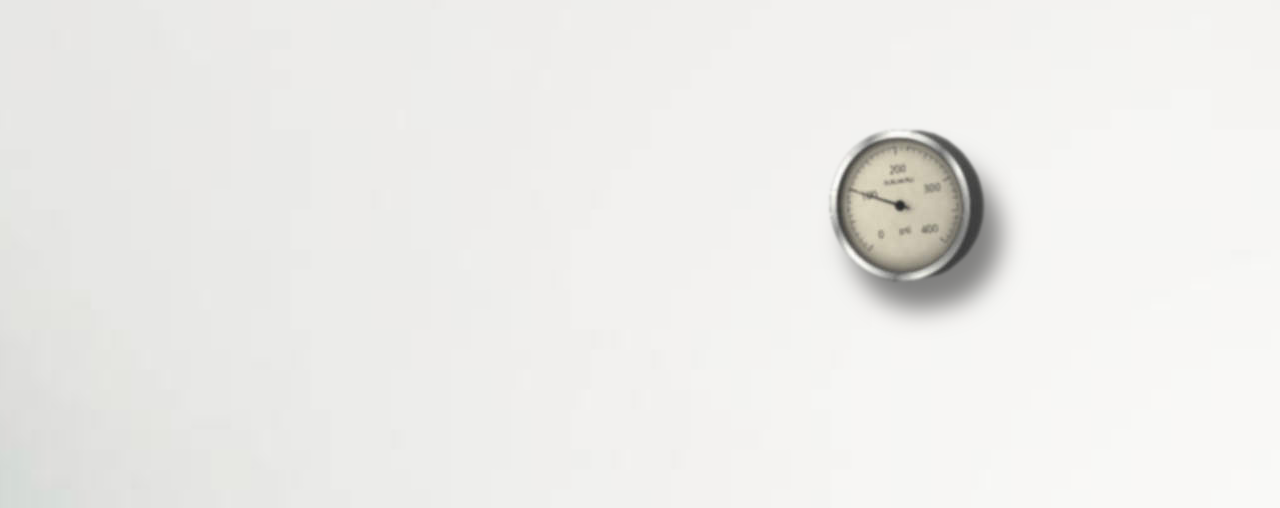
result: 100 psi
